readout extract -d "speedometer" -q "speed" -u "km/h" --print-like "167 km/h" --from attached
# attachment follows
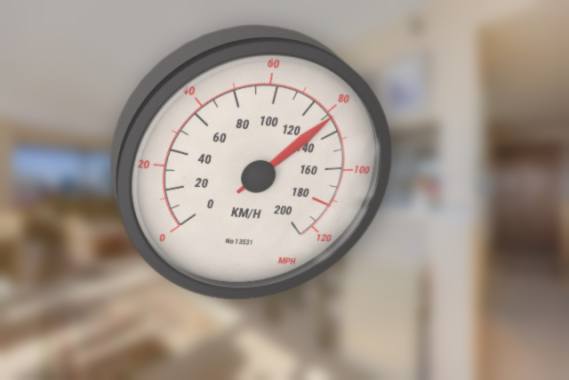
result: 130 km/h
